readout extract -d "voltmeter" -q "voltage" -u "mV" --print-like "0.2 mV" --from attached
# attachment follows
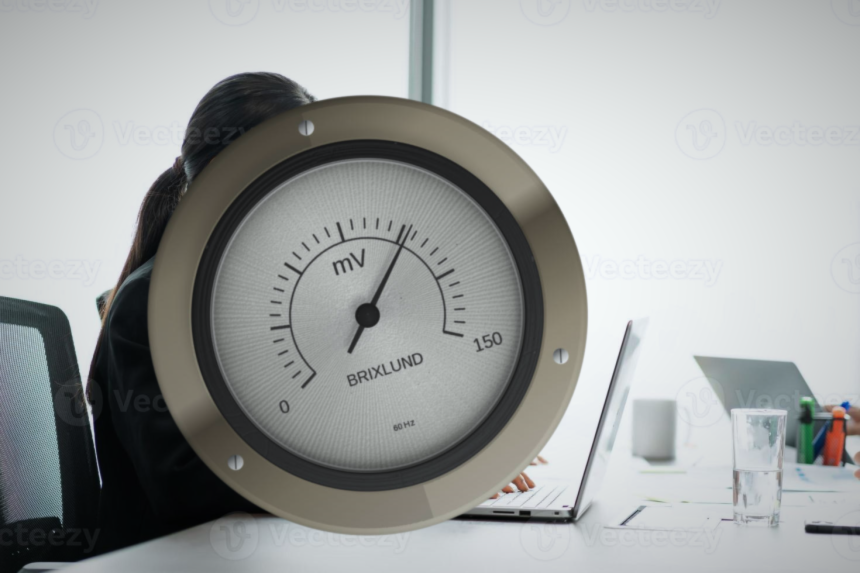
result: 102.5 mV
